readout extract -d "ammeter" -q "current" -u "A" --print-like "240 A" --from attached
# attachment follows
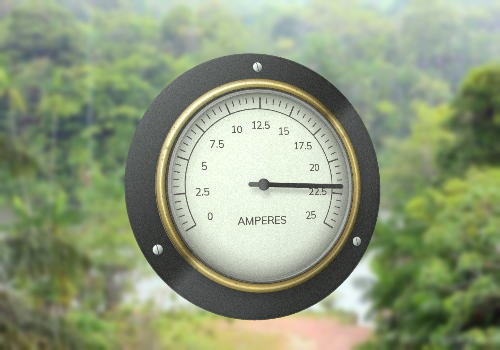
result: 22 A
